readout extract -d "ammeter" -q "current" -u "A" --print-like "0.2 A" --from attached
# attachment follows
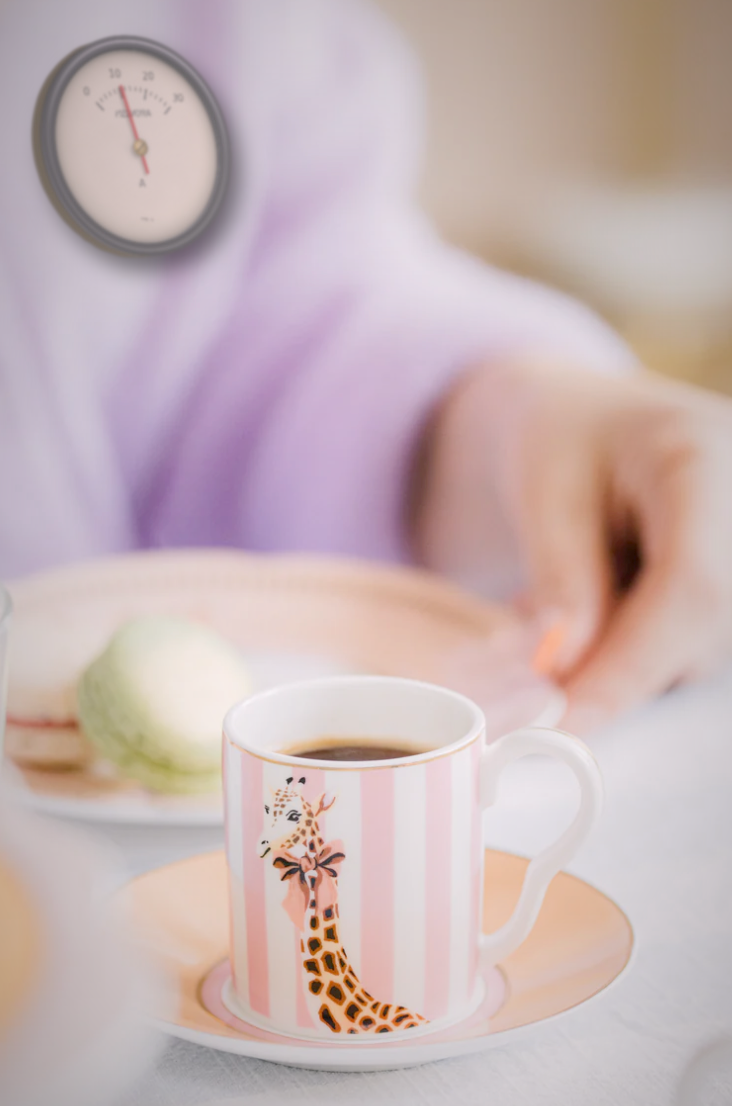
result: 10 A
